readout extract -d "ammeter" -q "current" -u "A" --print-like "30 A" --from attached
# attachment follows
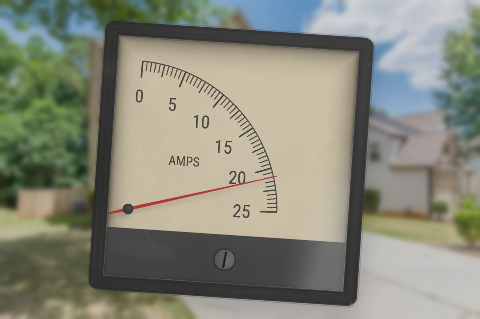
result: 21 A
